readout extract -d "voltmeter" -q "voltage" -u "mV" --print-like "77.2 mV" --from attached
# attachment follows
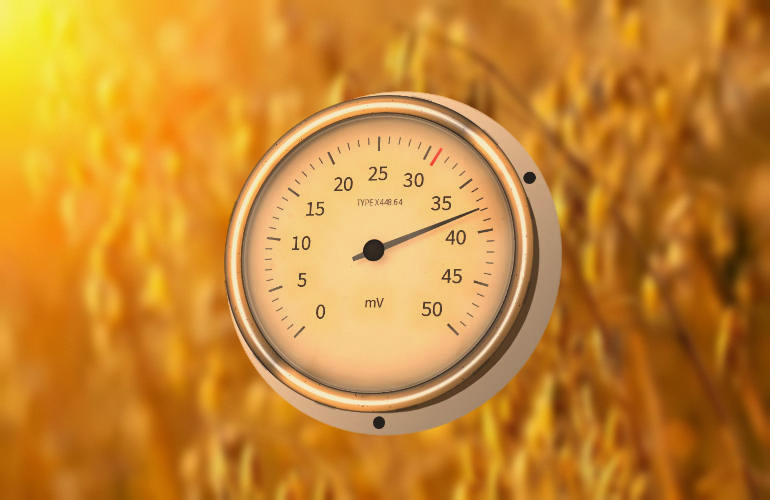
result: 38 mV
